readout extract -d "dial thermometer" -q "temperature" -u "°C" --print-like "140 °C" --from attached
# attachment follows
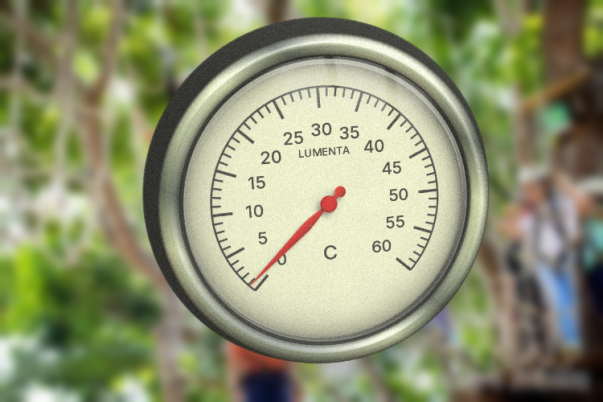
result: 1 °C
